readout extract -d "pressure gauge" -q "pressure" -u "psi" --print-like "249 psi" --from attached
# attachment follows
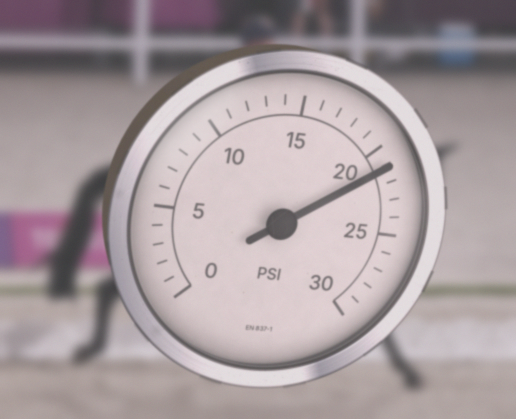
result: 21 psi
